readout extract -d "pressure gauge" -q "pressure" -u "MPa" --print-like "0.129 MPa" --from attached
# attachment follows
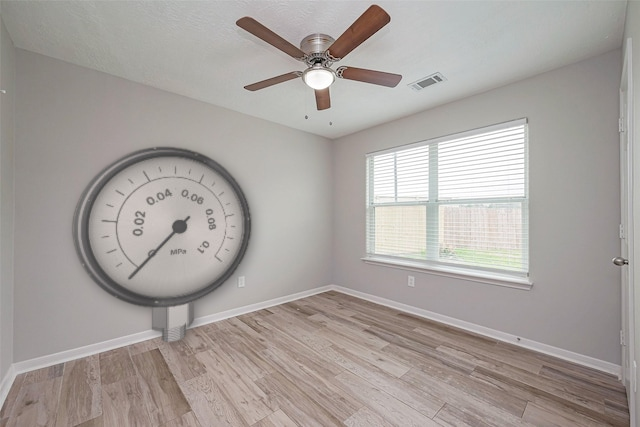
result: 0 MPa
